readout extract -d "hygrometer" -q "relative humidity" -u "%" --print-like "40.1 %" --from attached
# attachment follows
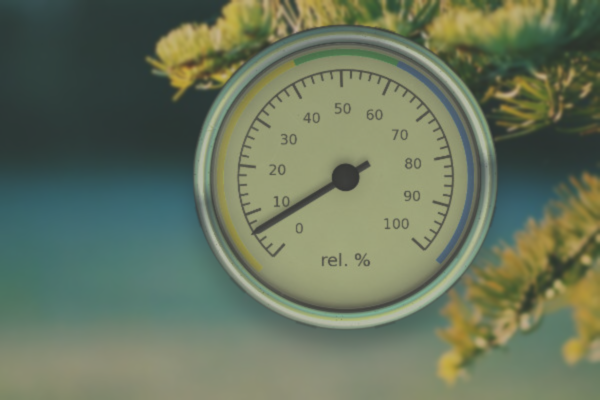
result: 6 %
